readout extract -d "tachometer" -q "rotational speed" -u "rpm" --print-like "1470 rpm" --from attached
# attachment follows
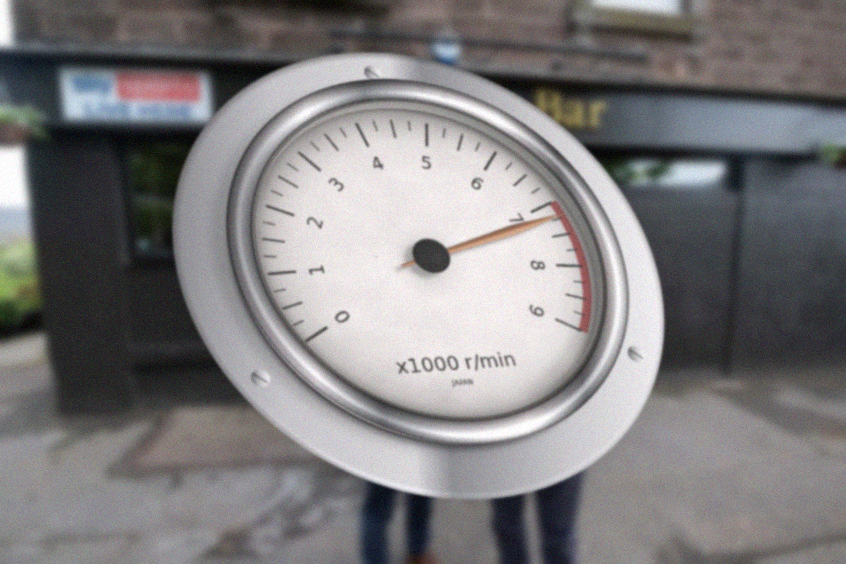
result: 7250 rpm
